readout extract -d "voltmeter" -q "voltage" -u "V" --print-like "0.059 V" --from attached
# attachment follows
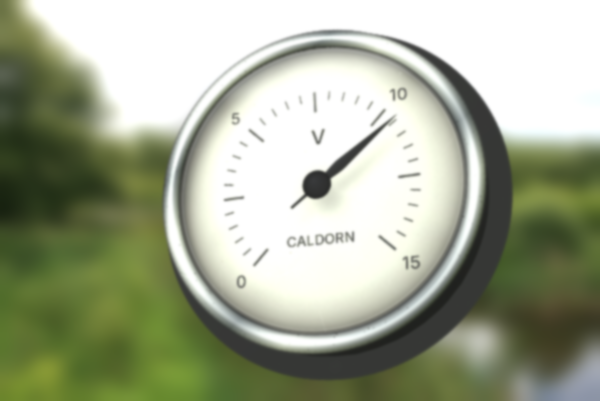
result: 10.5 V
